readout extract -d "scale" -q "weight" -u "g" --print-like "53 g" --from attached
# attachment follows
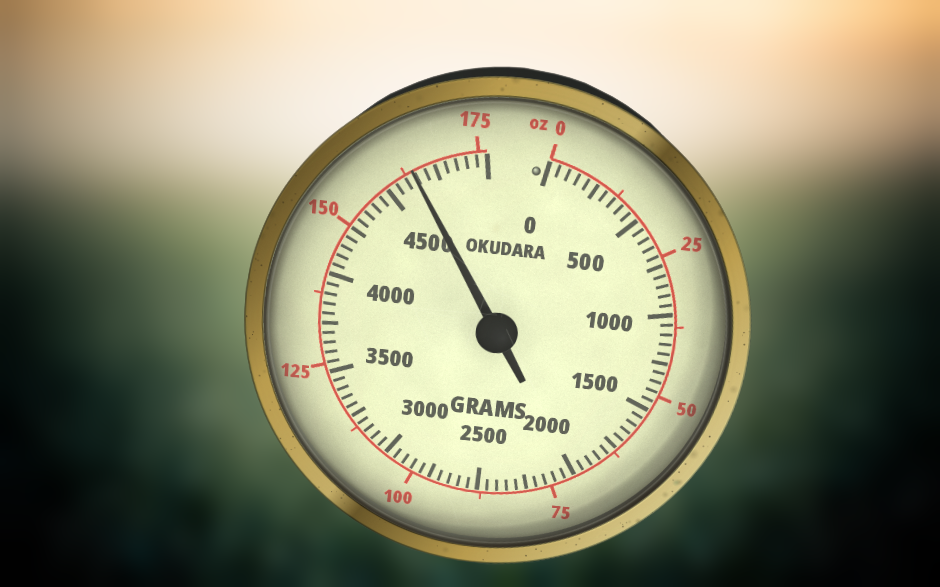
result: 4650 g
